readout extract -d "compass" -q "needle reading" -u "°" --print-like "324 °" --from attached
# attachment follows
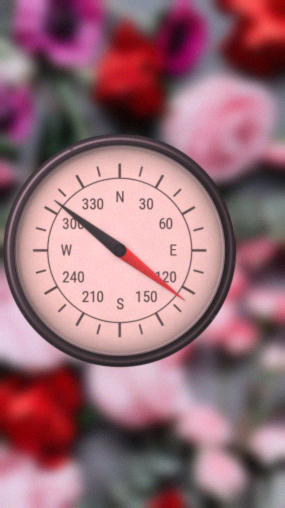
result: 127.5 °
